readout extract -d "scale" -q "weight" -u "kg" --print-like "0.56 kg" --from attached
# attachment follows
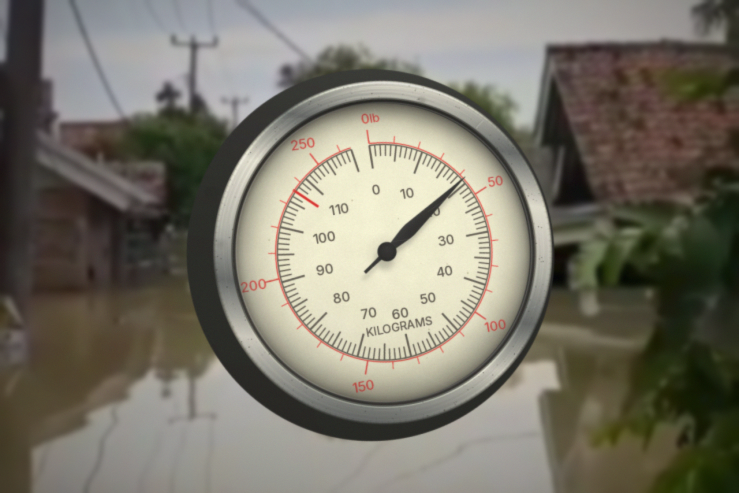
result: 19 kg
